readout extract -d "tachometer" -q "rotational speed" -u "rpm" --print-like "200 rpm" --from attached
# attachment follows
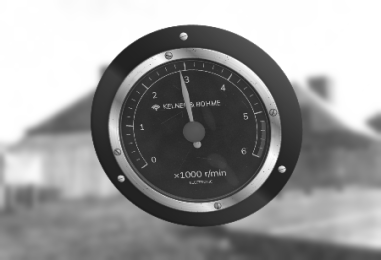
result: 2900 rpm
